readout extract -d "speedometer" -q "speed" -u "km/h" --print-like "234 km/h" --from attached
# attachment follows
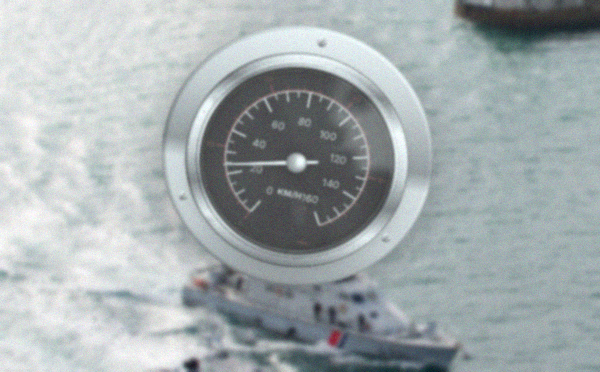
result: 25 km/h
